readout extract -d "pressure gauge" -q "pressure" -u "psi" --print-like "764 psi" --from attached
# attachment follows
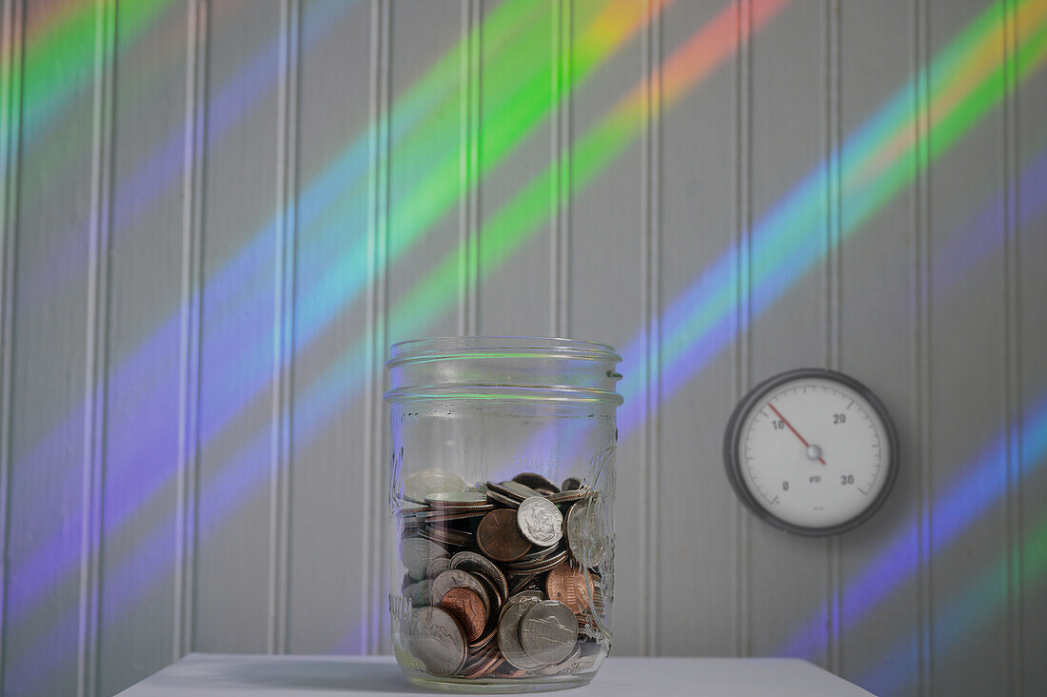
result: 11 psi
